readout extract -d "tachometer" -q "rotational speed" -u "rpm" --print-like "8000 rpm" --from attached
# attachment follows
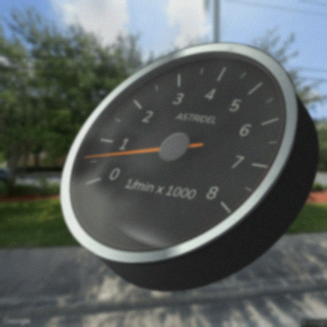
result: 500 rpm
